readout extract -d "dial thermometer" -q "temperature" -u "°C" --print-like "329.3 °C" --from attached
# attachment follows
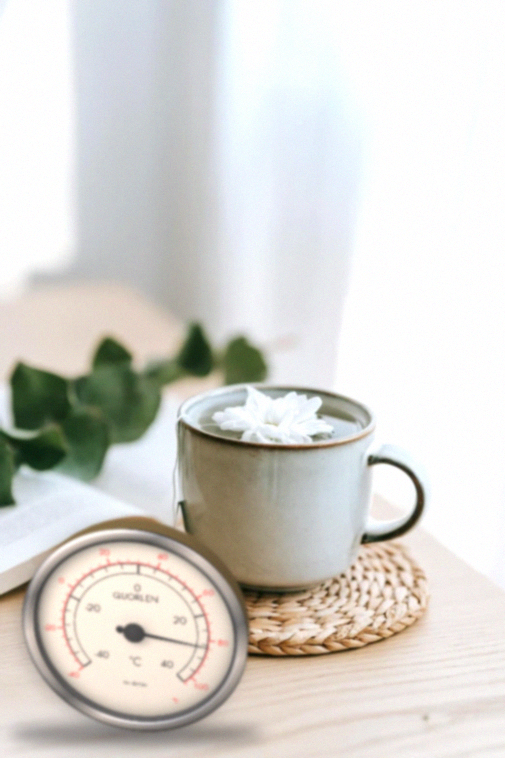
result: 28 °C
